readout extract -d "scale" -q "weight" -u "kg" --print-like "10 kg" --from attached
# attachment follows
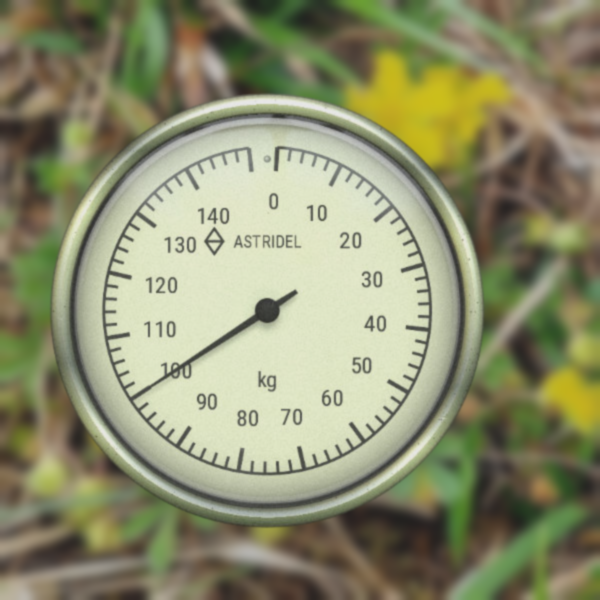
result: 100 kg
